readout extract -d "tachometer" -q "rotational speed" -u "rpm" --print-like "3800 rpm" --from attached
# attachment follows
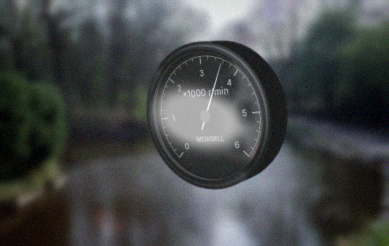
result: 3600 rpm
